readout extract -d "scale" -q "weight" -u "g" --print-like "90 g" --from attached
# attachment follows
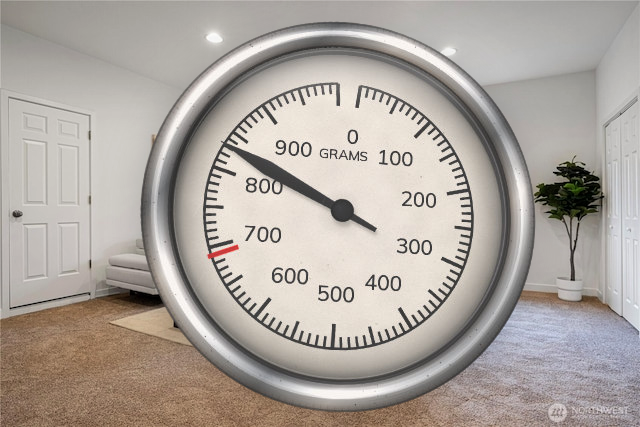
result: 830 g
